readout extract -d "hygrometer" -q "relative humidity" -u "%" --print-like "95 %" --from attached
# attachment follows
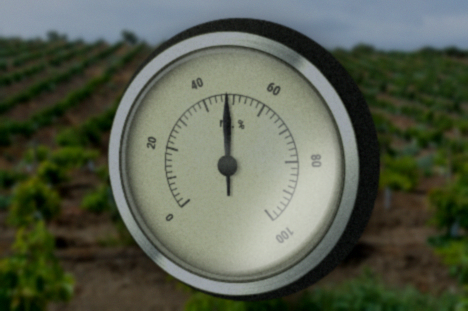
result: 48 %
